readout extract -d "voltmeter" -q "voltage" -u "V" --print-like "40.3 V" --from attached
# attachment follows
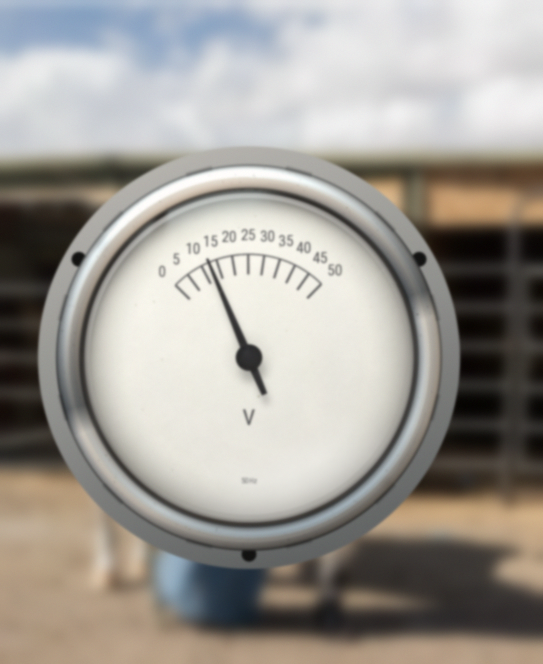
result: 12.5 V
